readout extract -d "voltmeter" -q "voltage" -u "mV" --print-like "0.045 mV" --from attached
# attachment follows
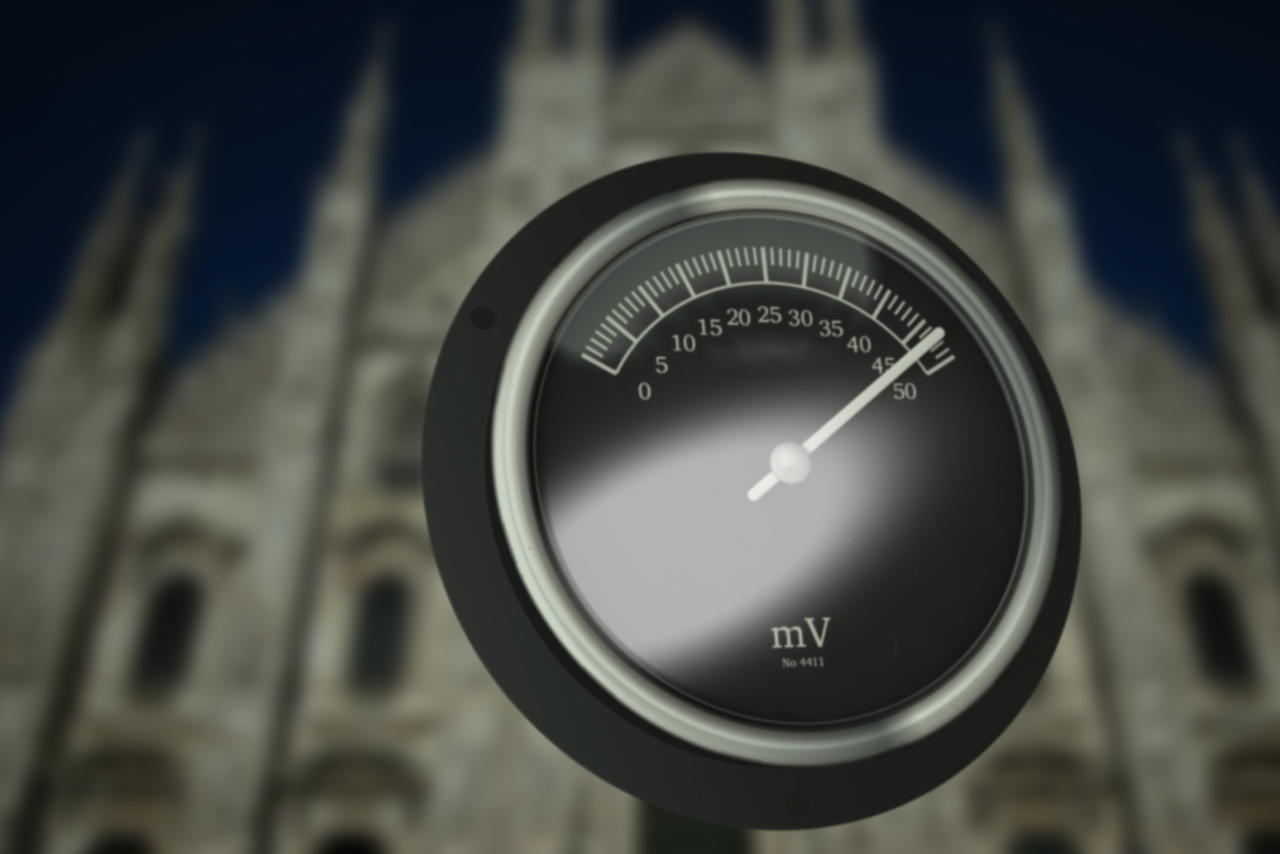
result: 47 mV
